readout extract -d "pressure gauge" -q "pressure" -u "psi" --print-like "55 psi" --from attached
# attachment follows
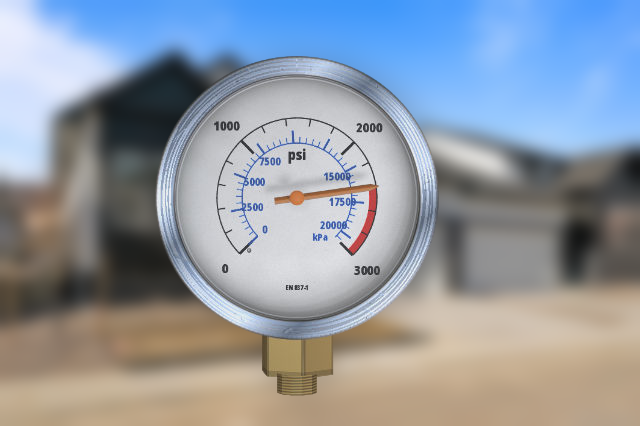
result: 2400 psi
